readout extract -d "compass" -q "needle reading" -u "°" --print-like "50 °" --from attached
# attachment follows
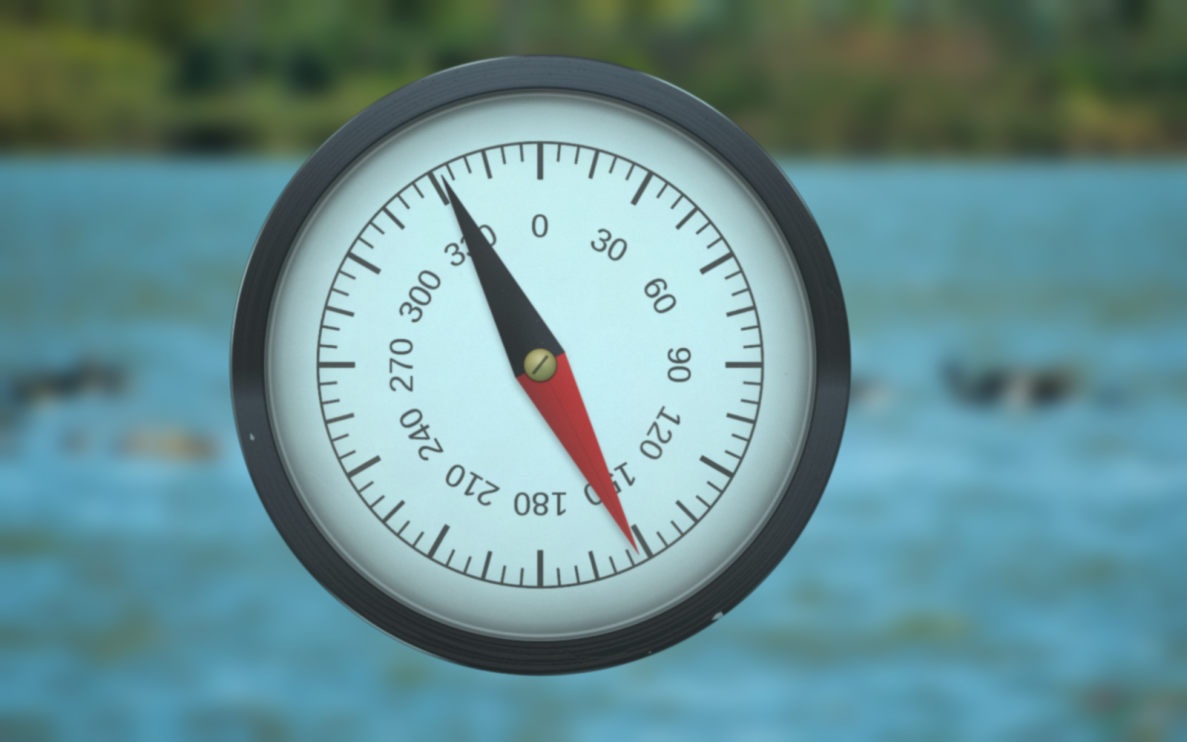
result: 152.5 °
